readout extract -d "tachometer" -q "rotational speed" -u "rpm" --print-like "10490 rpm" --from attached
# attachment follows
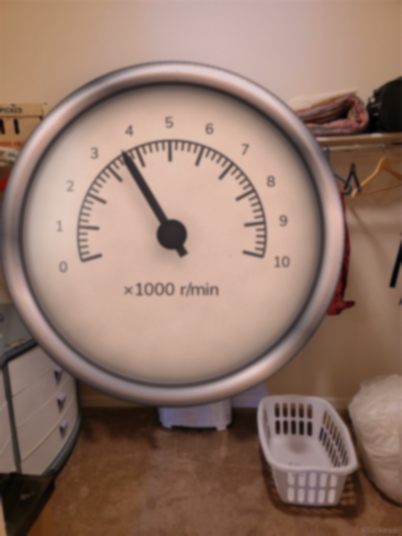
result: 3600 rpm
